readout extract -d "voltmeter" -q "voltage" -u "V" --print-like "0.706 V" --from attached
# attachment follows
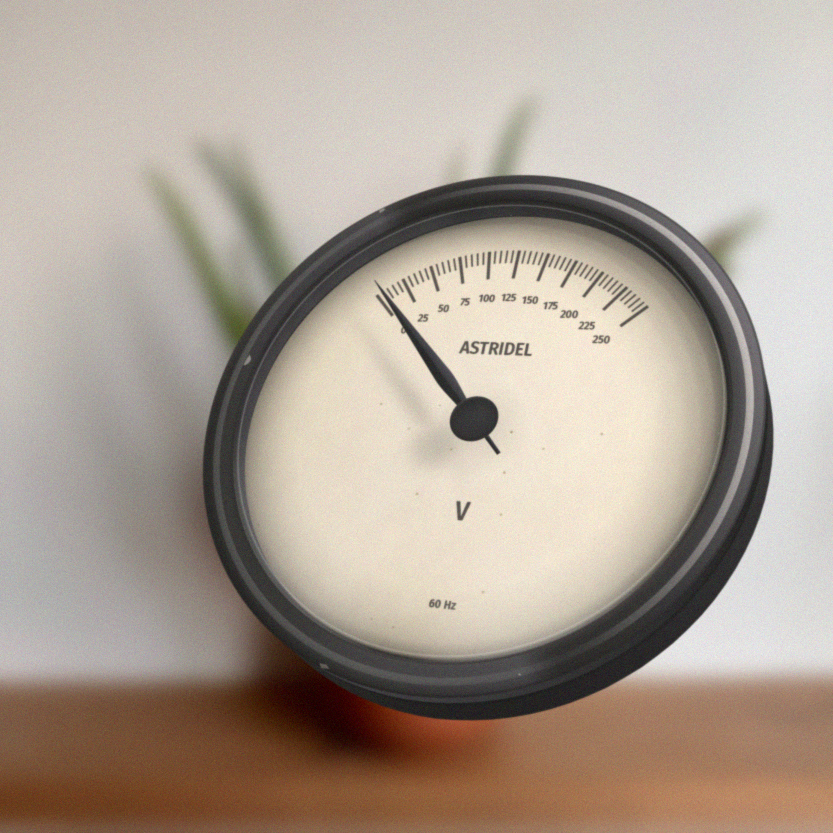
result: 5 V
